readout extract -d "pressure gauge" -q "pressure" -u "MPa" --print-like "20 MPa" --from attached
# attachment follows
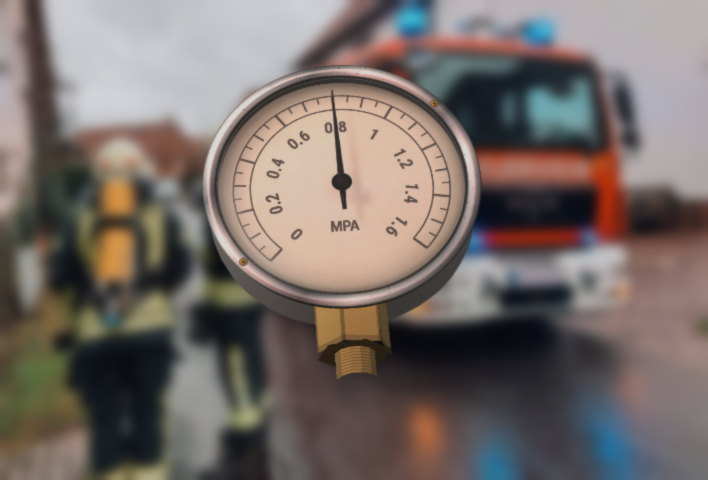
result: 0.8 MPa
